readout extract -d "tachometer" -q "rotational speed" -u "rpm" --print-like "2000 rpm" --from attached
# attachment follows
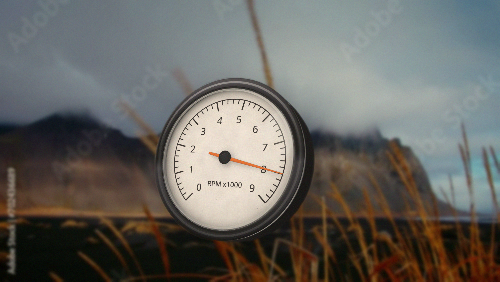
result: 8000 rpm
